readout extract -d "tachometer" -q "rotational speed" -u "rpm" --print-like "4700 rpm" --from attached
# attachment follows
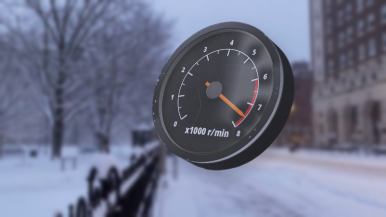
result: 7500 rpm
